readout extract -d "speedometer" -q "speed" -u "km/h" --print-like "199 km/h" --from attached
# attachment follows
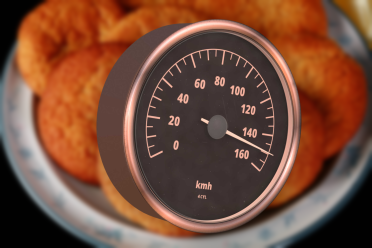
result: 150 km/h
